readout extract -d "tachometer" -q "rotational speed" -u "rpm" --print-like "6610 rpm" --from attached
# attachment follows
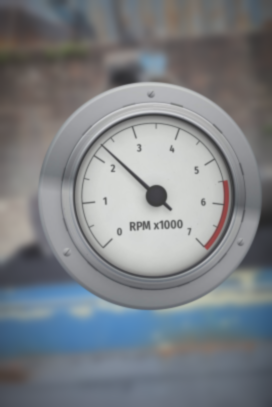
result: 2250 rpm
